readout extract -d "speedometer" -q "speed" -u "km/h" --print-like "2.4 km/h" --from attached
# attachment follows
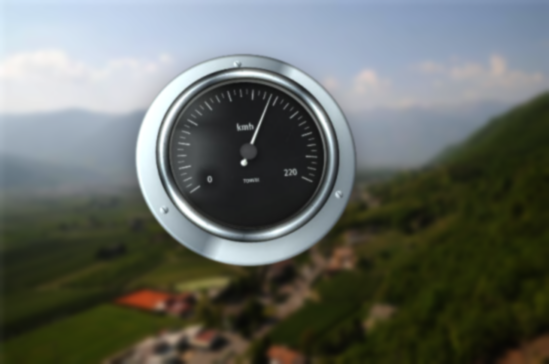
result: 135 km/h
